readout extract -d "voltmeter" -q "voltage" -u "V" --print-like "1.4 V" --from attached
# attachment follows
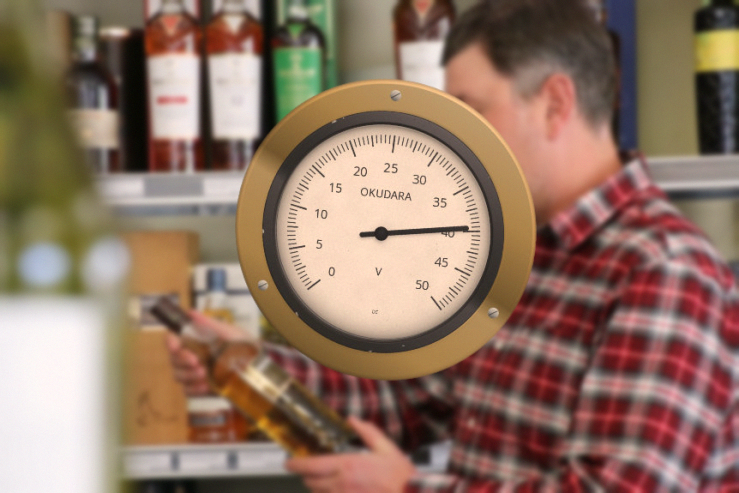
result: 39.5 V
